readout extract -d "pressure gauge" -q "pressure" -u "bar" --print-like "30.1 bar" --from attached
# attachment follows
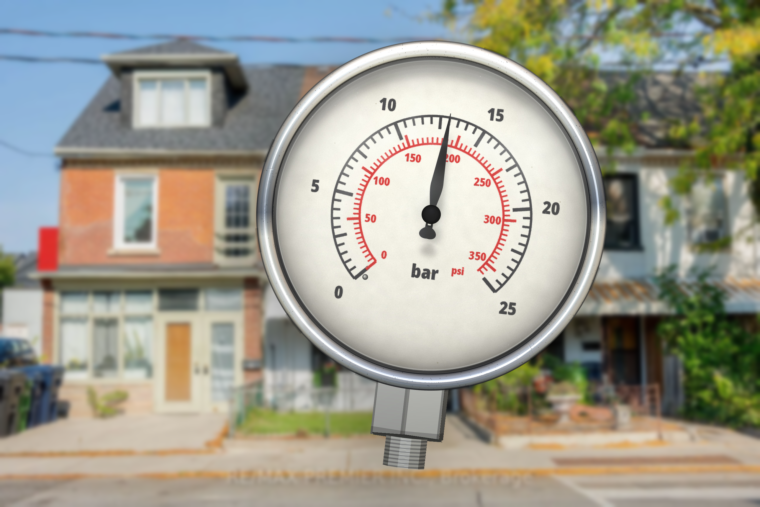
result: 13 bar
